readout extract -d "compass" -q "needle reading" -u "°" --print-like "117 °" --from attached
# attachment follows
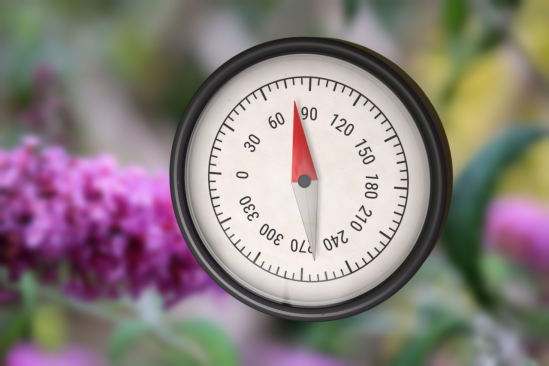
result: 80 °
